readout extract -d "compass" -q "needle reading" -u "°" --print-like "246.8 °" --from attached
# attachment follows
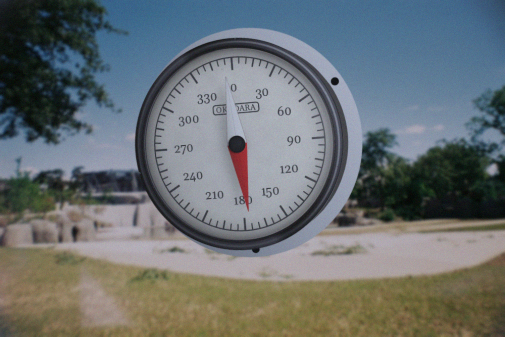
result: 175 °
